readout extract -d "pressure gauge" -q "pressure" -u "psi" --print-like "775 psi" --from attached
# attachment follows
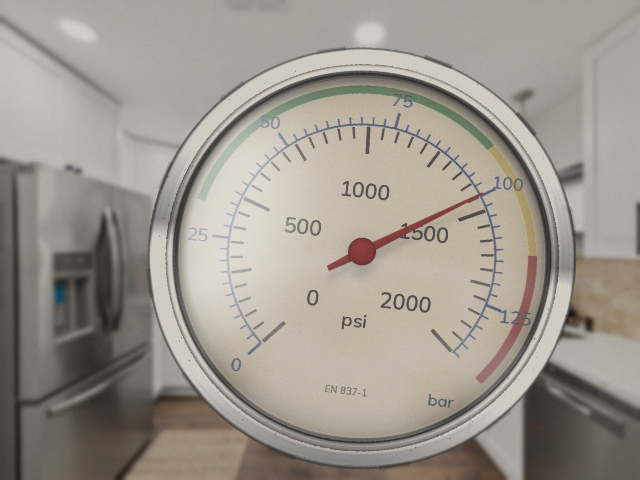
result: 1450 psi
